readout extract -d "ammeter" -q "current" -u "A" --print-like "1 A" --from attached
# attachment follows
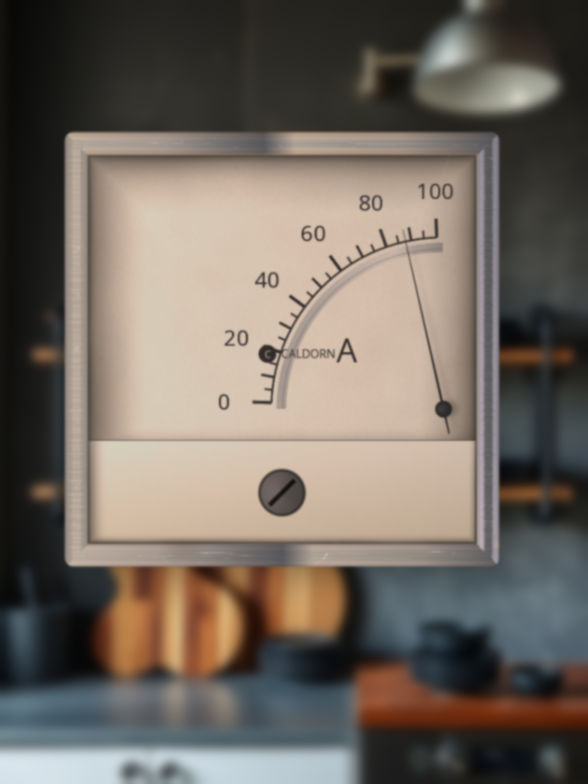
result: 87.5 A
